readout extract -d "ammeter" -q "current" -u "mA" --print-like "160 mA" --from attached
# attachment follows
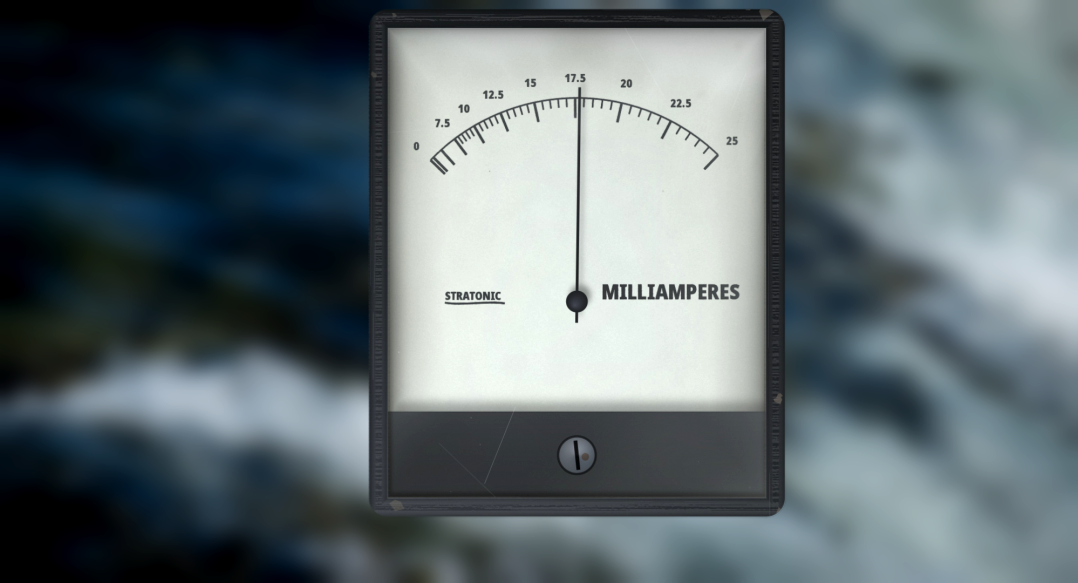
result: 17.75 mA
